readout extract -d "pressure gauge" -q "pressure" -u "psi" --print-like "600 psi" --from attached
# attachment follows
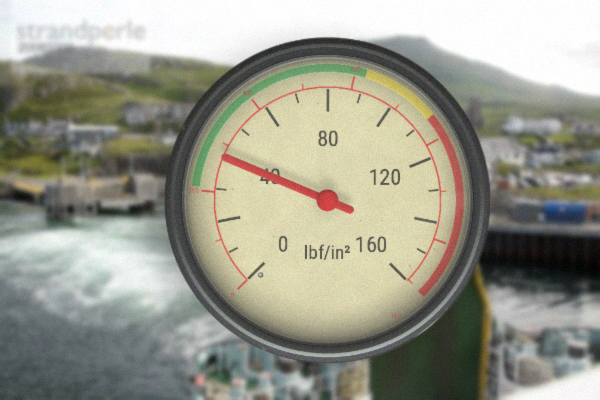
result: 40 psi
